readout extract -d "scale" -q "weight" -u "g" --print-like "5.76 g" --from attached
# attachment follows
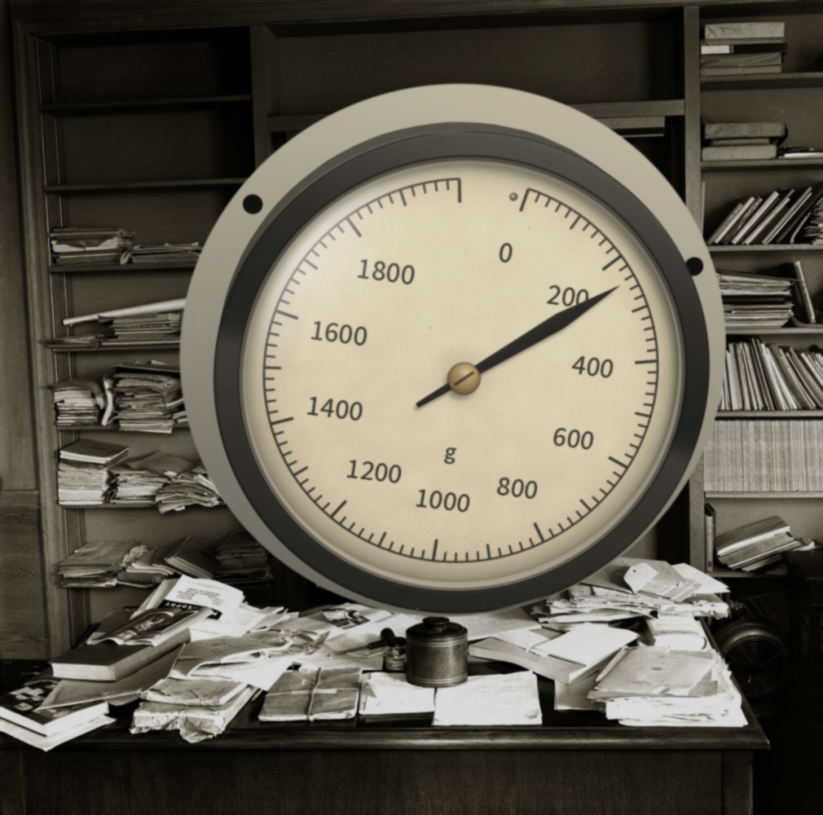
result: 240 g
